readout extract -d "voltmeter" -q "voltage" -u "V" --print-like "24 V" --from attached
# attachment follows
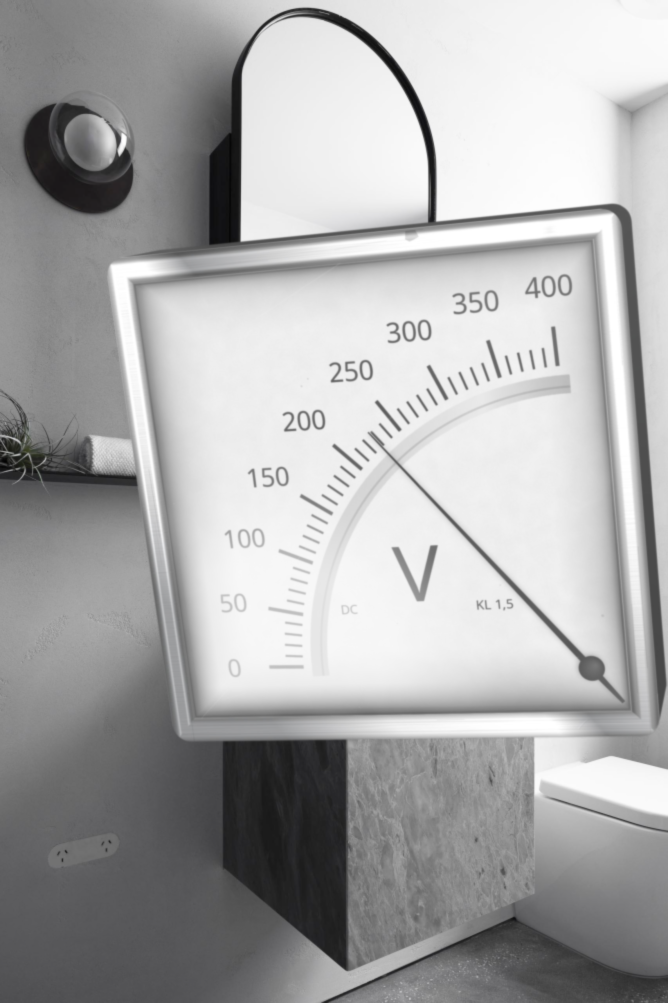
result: 230 V
